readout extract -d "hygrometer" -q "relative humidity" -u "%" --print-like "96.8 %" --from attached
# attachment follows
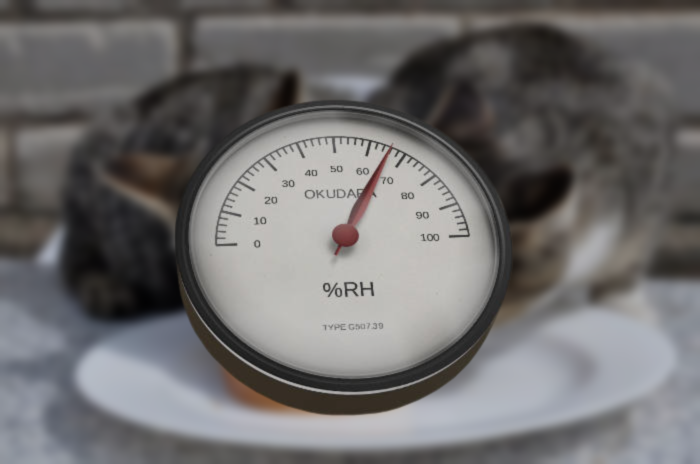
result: 66 %
